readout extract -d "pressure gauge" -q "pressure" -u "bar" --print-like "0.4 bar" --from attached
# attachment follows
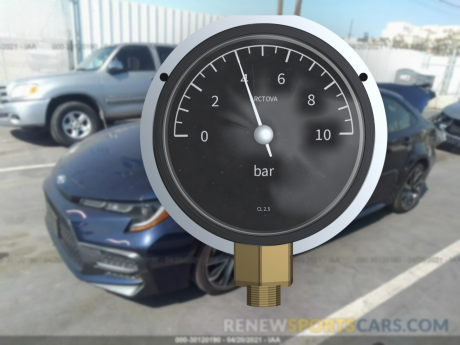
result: 4 bar
